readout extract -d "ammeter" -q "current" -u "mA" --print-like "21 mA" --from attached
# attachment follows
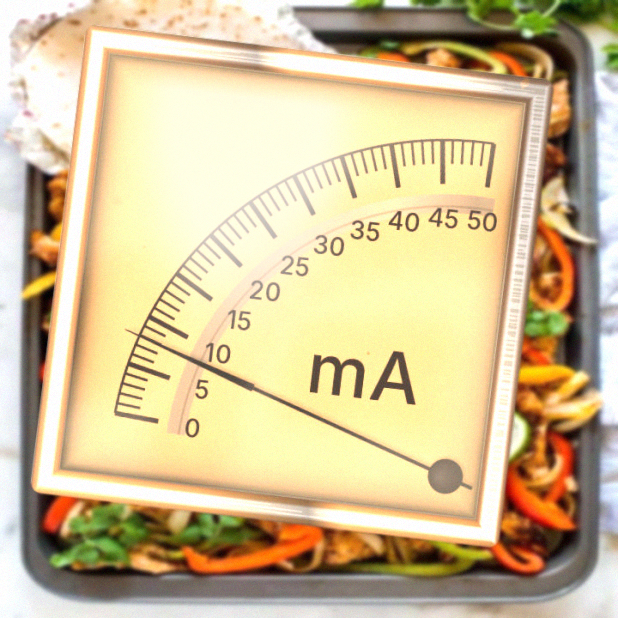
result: 8 mA
